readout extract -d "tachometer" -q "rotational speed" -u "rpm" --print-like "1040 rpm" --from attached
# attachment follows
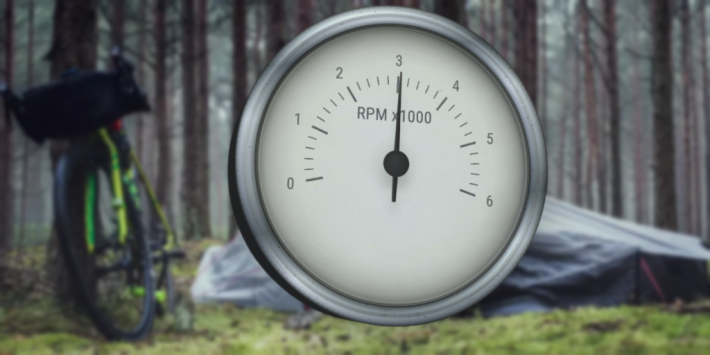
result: 3000 rpm
